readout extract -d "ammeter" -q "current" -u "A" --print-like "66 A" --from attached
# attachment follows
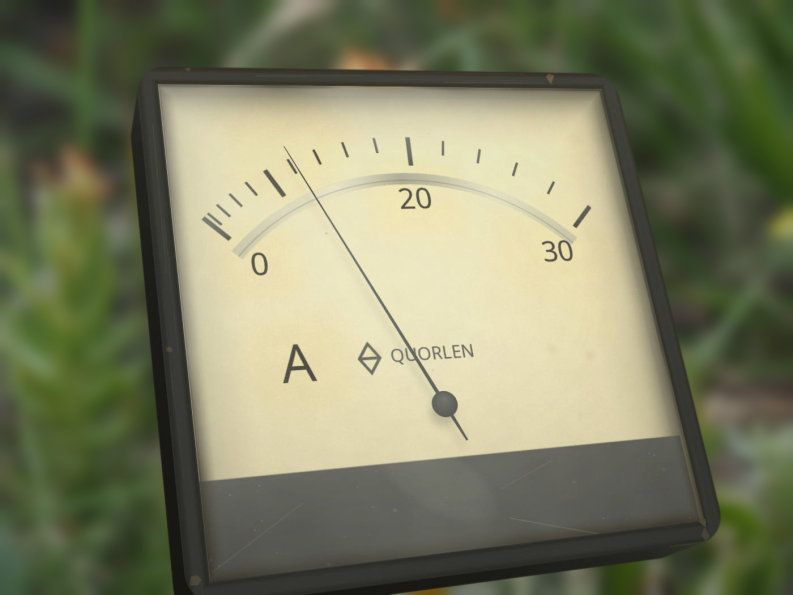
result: 12 A
